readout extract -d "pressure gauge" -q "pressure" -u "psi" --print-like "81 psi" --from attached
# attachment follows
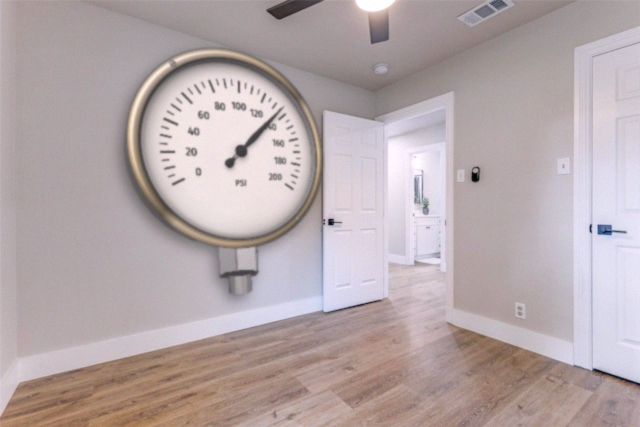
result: 135 psi
